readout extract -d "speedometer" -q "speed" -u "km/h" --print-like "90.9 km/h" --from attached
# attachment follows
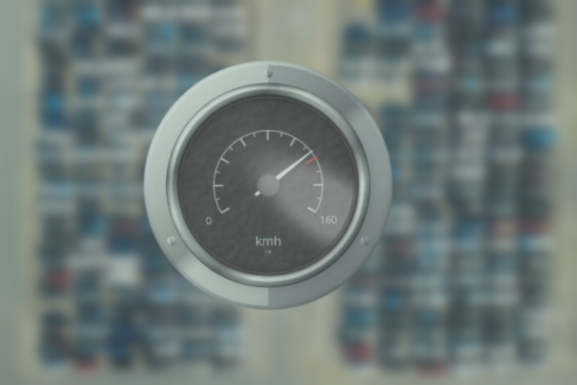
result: 115 km/h
